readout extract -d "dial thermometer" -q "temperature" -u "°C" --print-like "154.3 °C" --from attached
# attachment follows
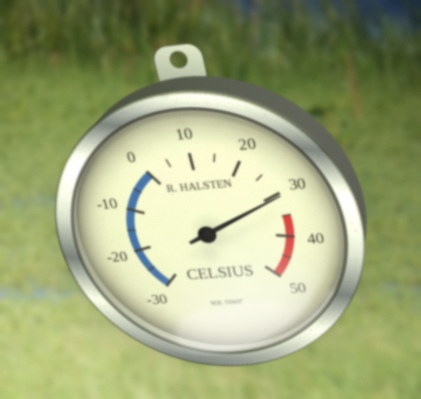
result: 30 °C
